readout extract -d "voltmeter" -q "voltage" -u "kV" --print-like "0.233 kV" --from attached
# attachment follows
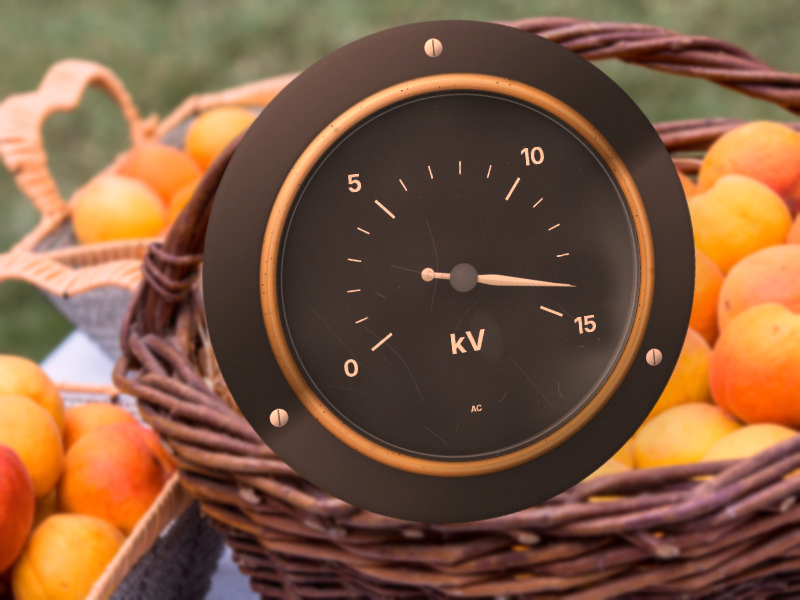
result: 14 kV
